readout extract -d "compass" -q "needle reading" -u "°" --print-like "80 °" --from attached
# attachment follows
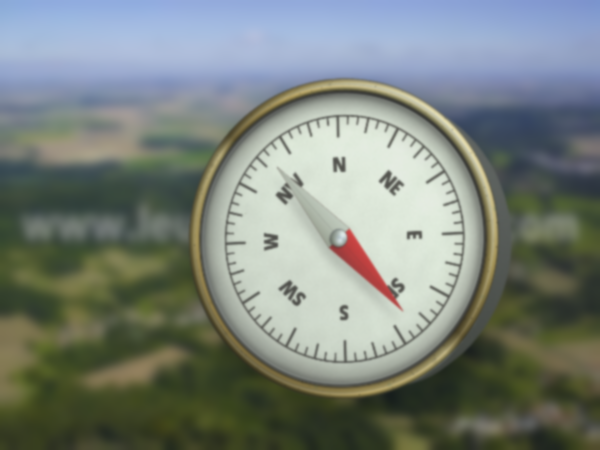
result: 140 °
